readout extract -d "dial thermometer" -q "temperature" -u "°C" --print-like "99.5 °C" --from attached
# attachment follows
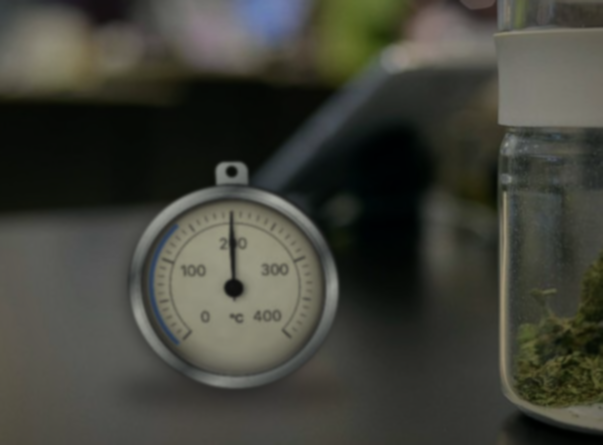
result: 200 °C
